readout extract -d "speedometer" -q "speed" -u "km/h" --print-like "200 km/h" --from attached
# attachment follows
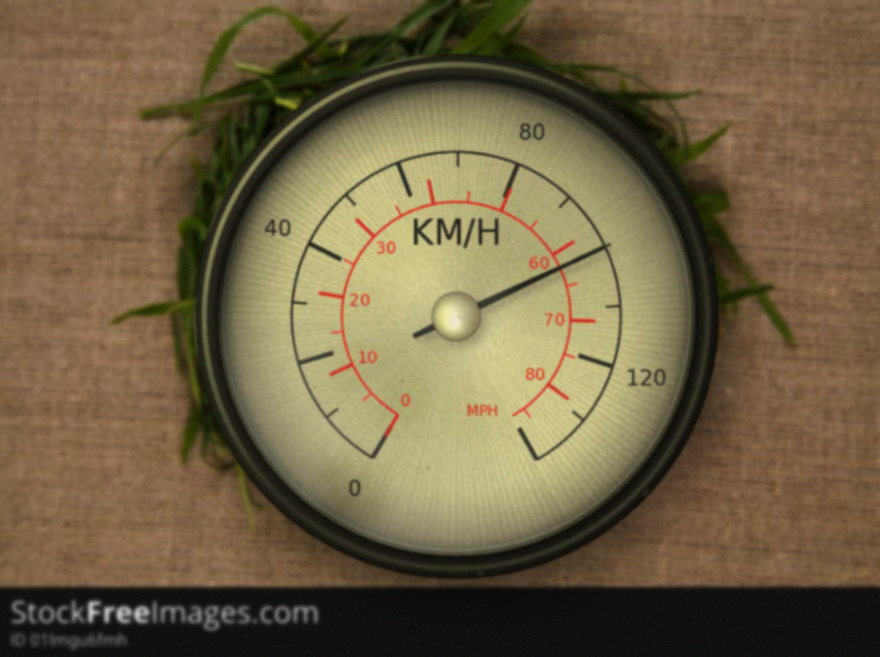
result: 100 km/h
